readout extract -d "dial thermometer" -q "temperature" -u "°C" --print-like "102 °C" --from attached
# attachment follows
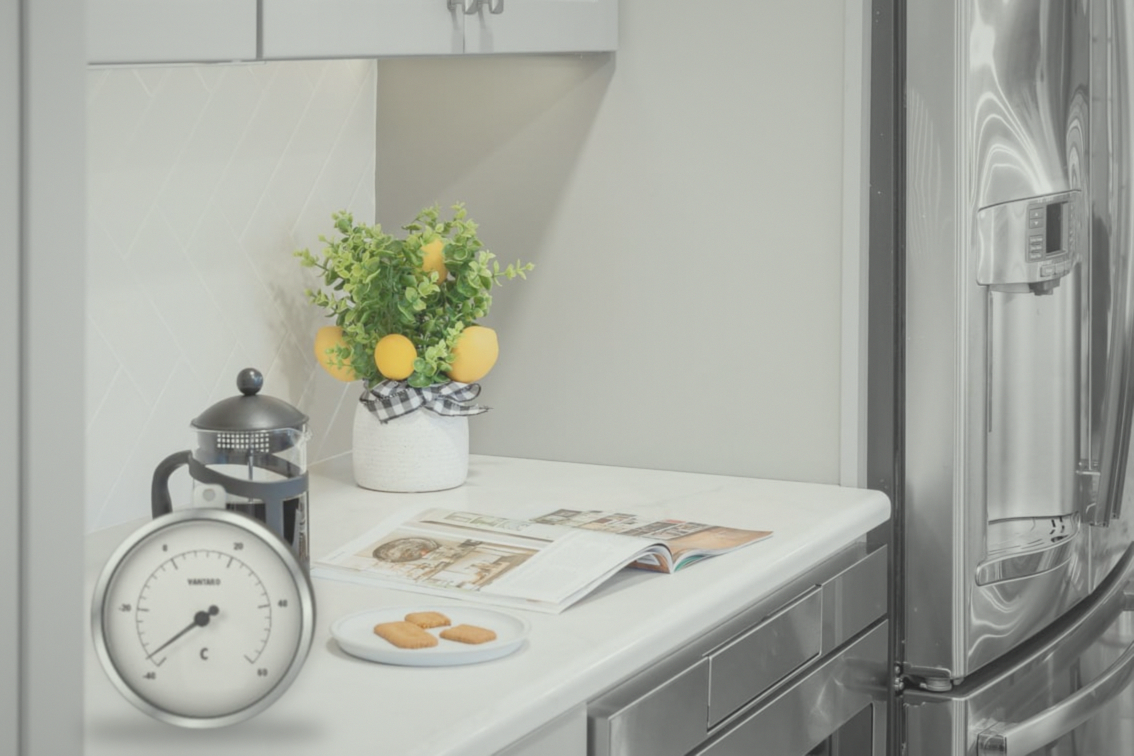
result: -36 °C
